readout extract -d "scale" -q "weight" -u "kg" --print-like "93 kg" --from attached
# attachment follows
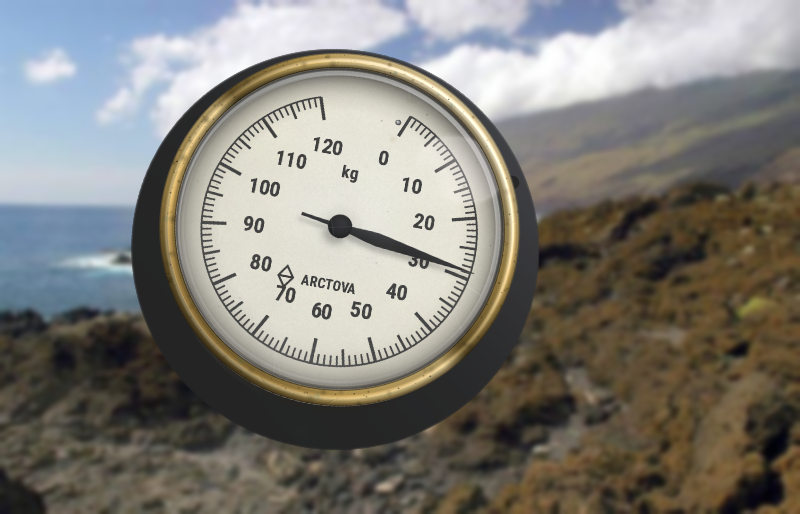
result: 29 kg
